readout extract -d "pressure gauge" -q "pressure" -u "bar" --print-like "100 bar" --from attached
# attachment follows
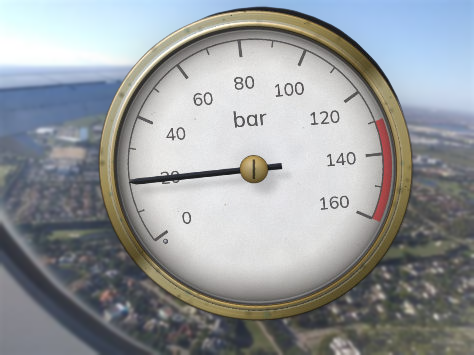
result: 20 bar
